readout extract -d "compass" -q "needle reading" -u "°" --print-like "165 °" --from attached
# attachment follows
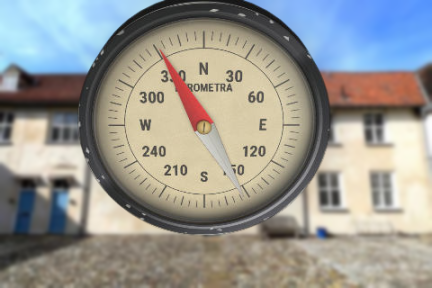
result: 332.5 °
